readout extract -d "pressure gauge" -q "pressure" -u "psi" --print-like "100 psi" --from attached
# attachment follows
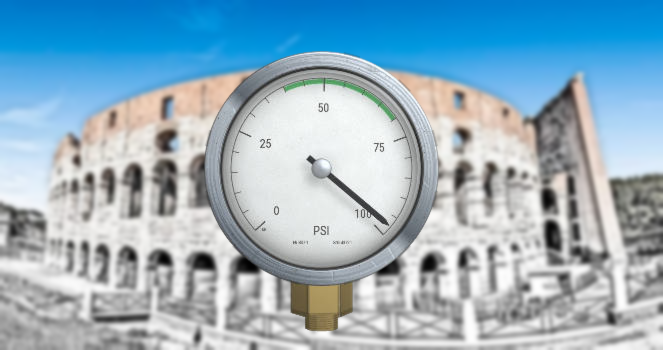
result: 97.5 psi
